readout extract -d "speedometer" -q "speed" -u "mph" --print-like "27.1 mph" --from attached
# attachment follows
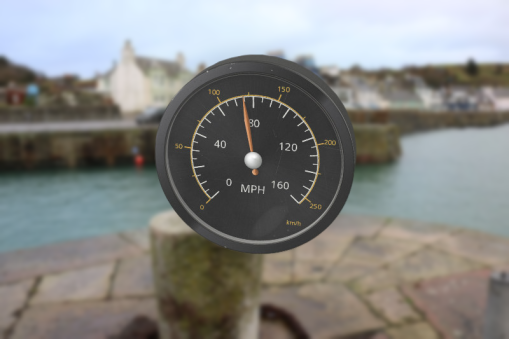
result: 75 mph
